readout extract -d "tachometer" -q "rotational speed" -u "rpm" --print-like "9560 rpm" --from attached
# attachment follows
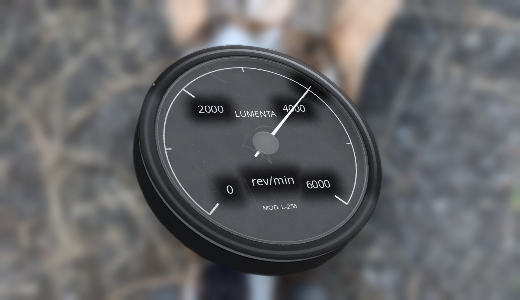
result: 4000 rpm
